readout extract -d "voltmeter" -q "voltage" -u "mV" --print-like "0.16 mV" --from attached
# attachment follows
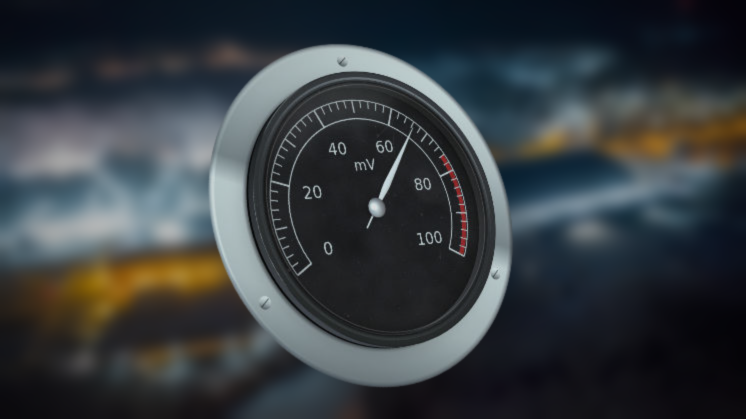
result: 66 mV
